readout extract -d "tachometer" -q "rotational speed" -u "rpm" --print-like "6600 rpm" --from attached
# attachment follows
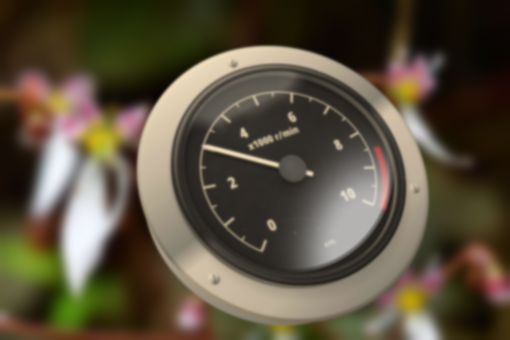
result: 3000 rpm
